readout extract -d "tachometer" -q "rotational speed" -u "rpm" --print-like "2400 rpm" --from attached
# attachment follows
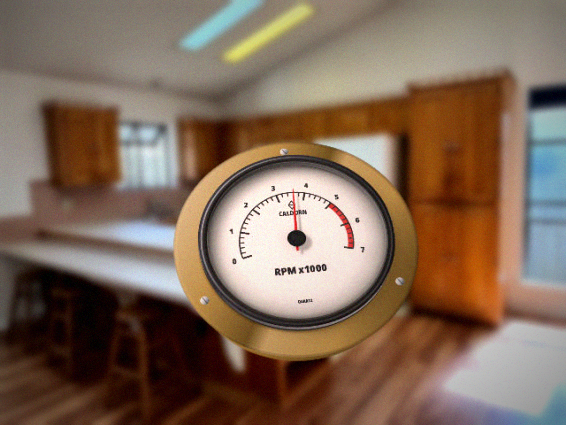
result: 3600 rpm
